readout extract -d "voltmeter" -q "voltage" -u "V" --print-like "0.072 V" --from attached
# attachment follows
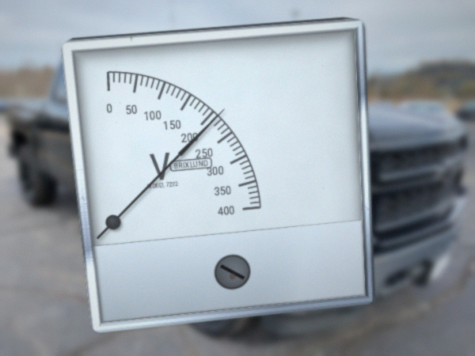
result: 210 V
